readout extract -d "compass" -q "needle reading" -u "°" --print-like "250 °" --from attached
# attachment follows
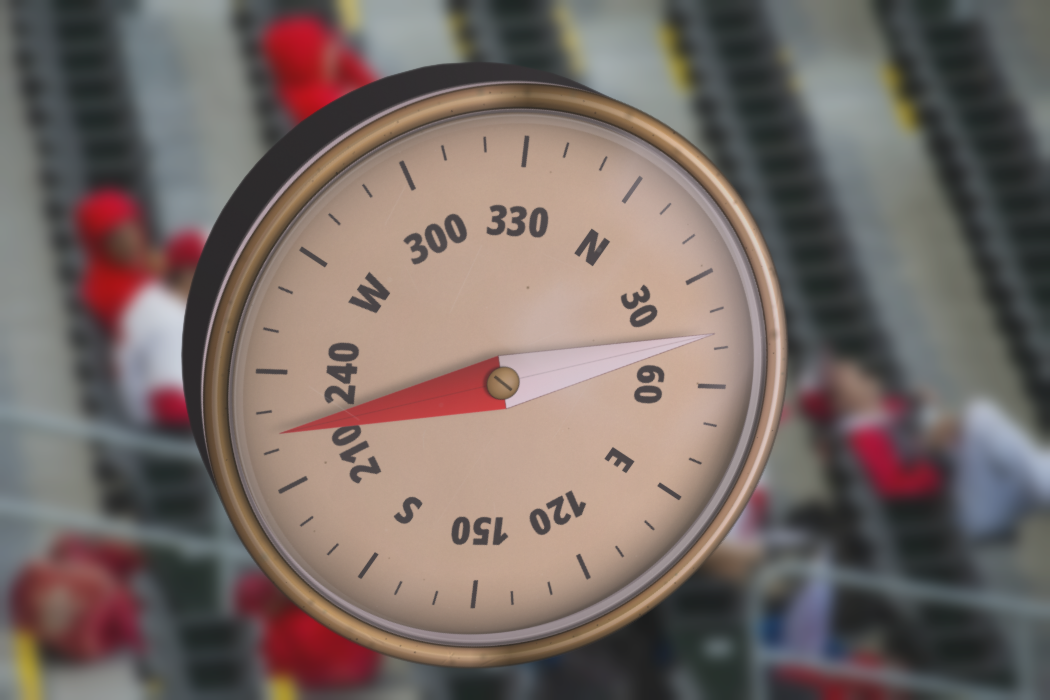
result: 225 °
